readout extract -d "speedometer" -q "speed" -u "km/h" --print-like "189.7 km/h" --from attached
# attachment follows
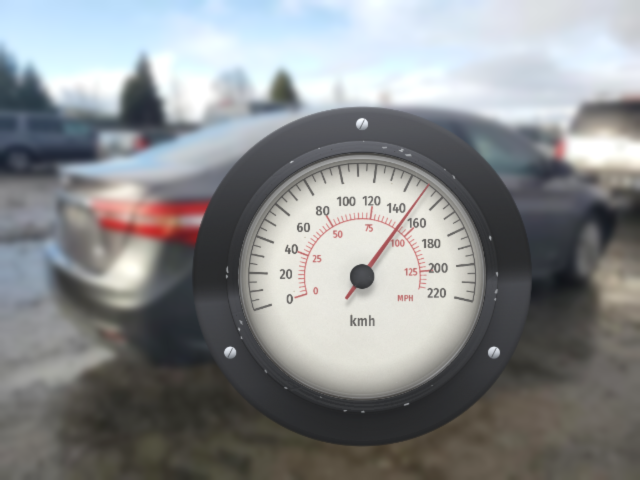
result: 150 km/h
